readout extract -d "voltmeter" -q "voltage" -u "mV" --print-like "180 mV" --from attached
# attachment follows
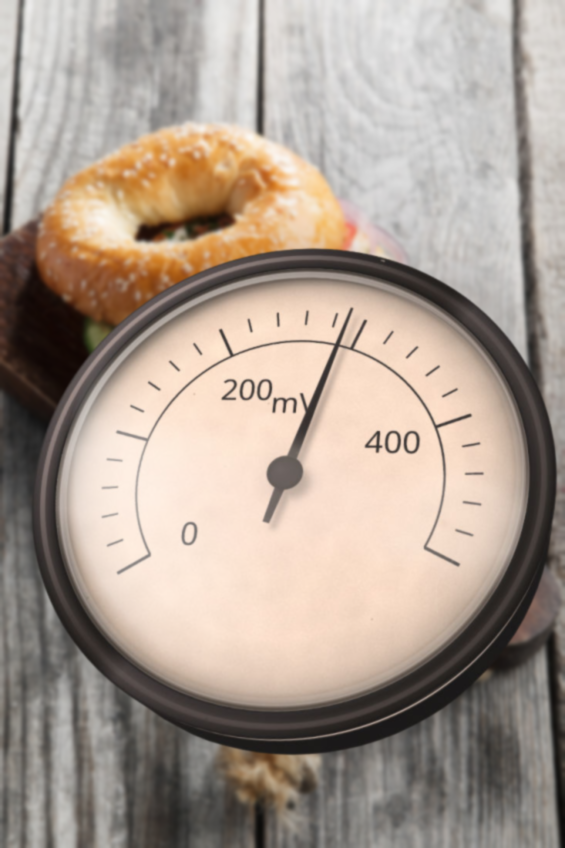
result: 290 mV
